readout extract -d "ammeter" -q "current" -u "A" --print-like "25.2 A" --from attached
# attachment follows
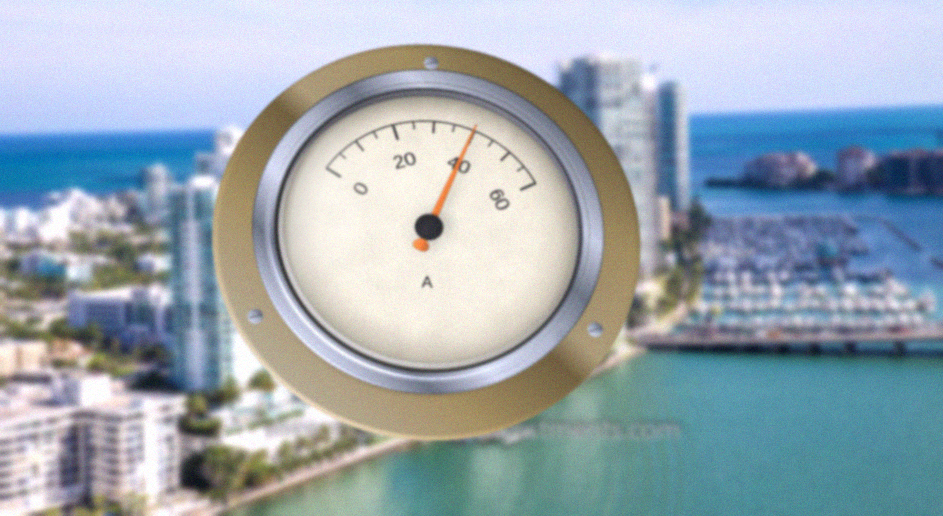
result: 40 A
